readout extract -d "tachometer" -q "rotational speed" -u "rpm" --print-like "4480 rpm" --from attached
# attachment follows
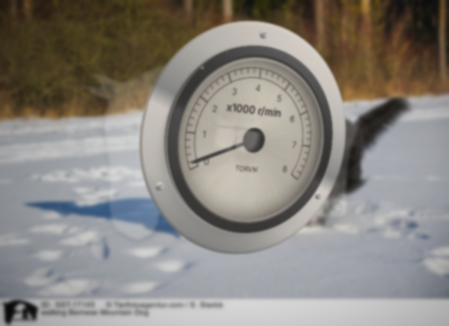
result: 200 rpm
